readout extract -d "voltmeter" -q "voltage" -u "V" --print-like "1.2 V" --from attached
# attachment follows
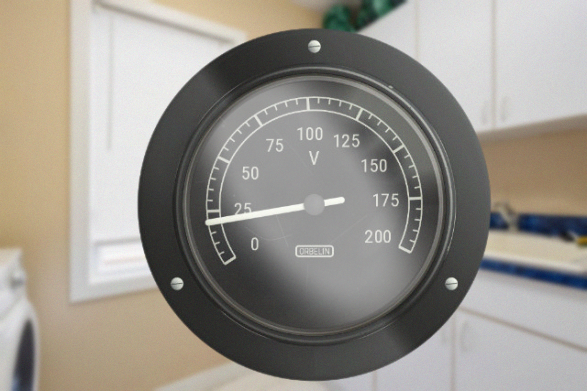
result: 20 V
